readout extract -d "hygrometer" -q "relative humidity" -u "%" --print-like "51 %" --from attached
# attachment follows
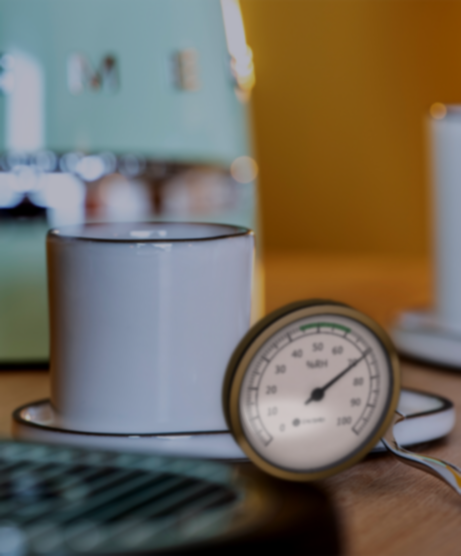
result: 70 %
